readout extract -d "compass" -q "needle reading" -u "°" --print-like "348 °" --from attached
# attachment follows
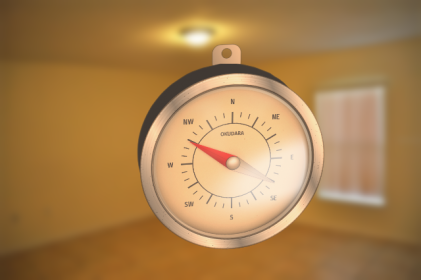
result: 300 °
